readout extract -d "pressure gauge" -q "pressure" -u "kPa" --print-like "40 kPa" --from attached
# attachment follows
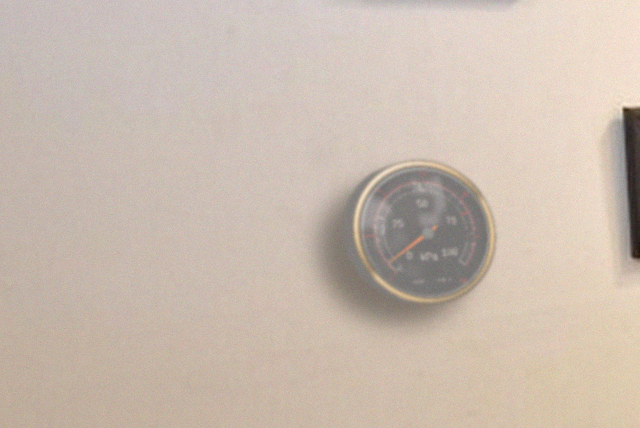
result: 5 kPa
